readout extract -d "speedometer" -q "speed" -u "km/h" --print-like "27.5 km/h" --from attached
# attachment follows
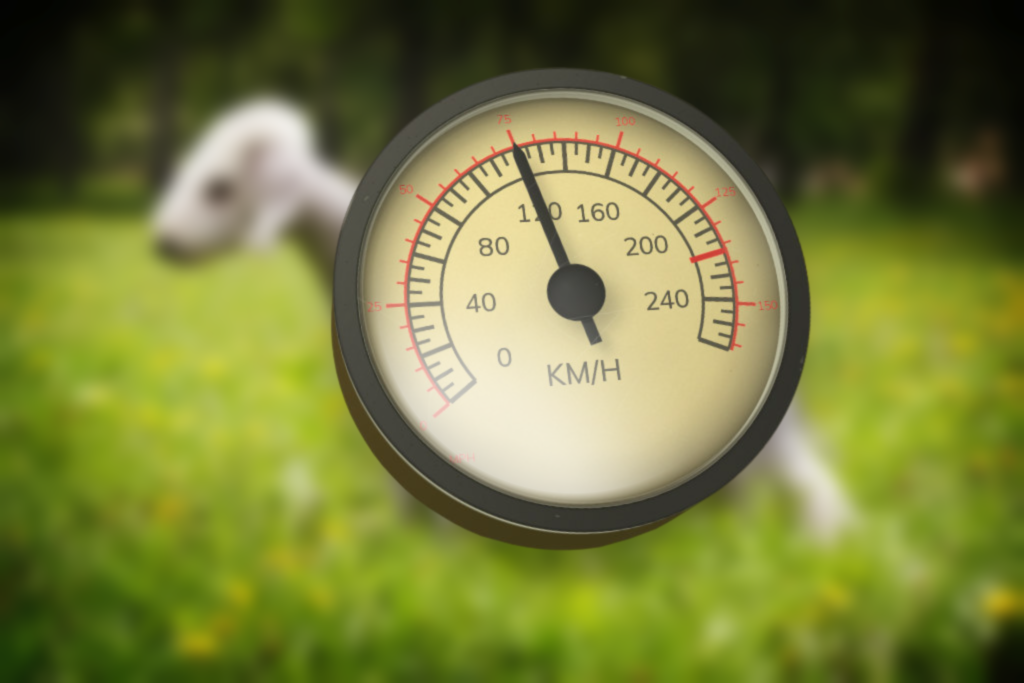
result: 120 km/h
